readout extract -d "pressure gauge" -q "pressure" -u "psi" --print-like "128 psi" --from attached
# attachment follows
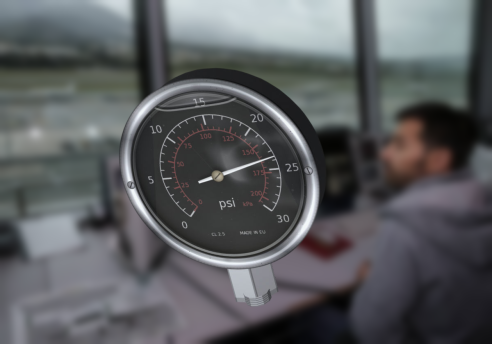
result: 23.5 psi
